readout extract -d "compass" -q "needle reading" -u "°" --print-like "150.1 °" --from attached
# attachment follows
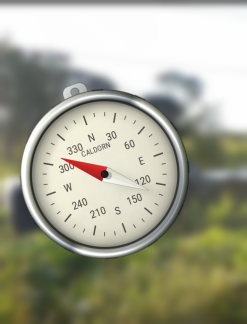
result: 310 °
